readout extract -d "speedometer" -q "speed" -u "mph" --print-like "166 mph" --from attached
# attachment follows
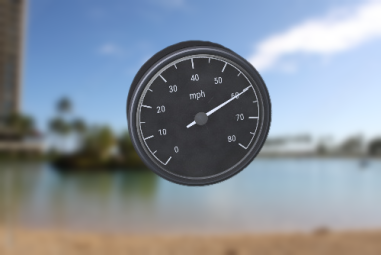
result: 60 mph
